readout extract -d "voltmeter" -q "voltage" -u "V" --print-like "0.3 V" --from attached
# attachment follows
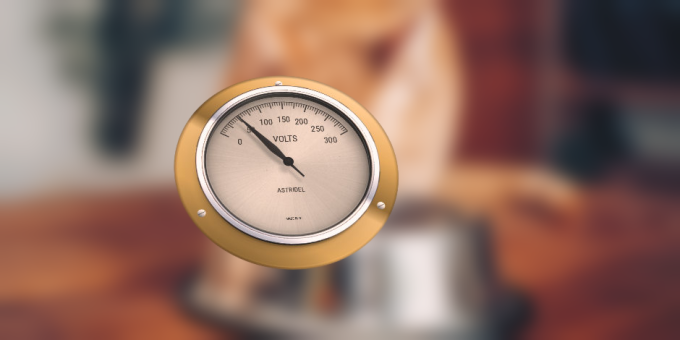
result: 50 V
